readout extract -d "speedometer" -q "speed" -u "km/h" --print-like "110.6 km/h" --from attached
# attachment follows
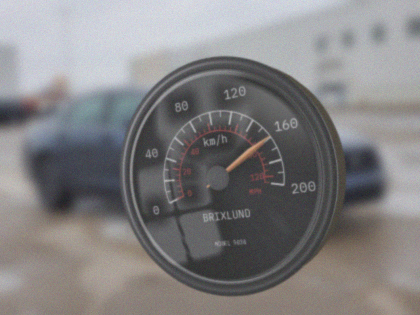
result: 160 km/h
